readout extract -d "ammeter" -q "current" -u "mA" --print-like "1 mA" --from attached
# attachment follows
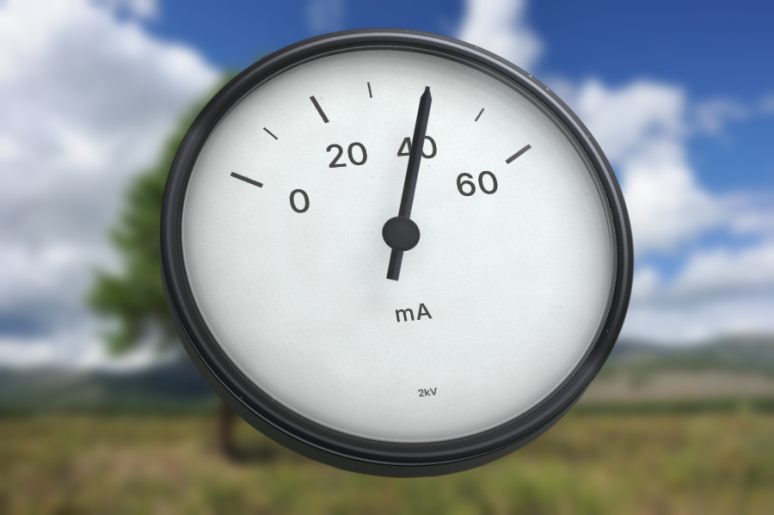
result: 40 mA
